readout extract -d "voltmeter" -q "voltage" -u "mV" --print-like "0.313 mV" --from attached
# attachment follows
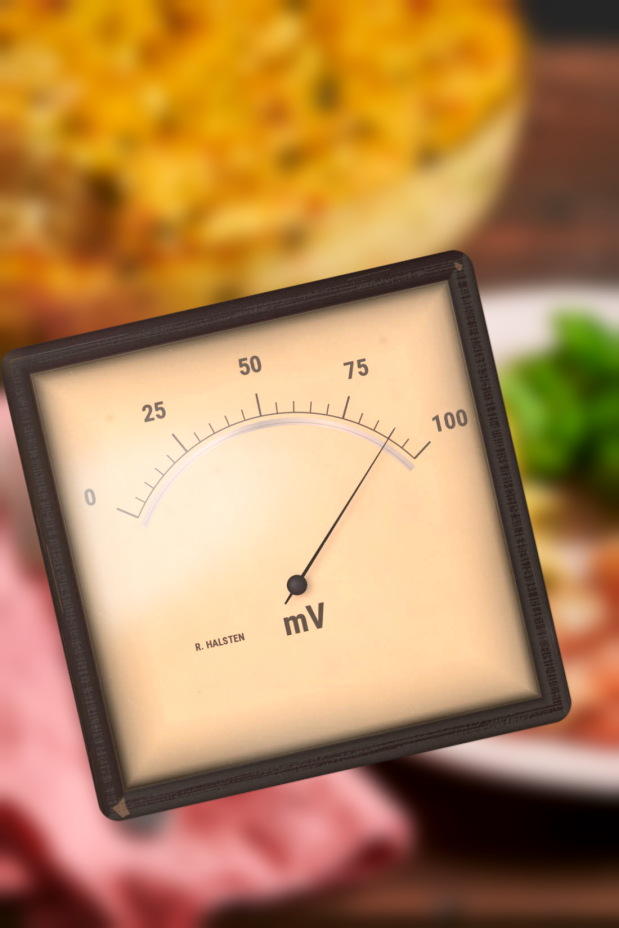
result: 90 mV
